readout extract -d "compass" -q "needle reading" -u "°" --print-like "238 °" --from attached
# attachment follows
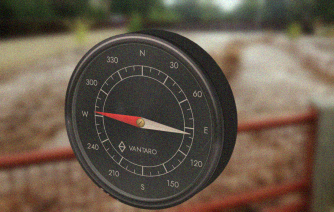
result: 275 °
